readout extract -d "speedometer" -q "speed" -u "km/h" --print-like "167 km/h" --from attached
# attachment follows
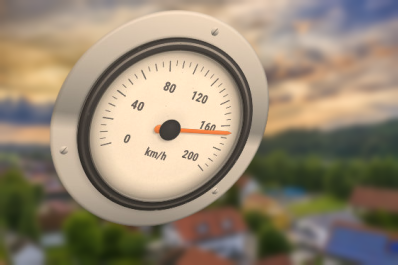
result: 165 km/h
